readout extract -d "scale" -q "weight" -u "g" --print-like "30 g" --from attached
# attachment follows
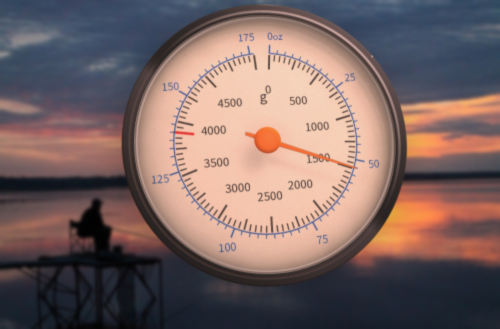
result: 1500 g
